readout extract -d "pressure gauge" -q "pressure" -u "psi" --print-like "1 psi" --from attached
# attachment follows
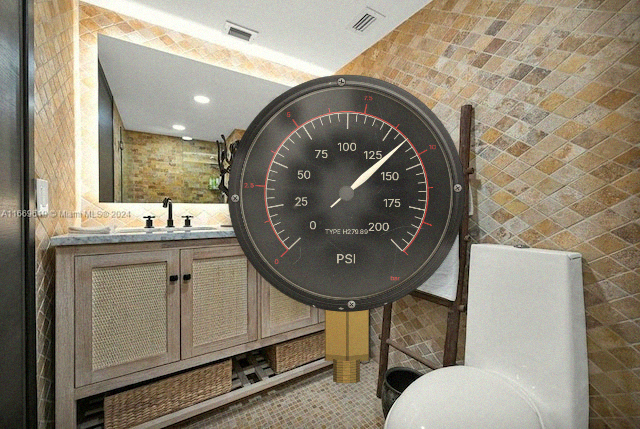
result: 135 psi
